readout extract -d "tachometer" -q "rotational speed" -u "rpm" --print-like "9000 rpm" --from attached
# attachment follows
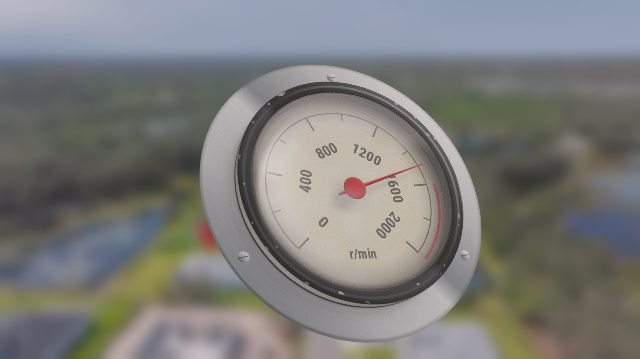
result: 1500 rpm
